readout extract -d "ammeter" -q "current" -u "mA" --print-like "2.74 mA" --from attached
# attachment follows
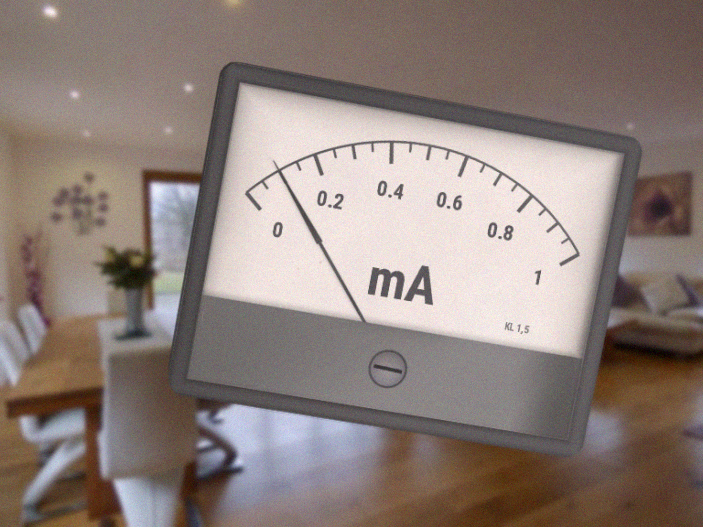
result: 0.1 mA
